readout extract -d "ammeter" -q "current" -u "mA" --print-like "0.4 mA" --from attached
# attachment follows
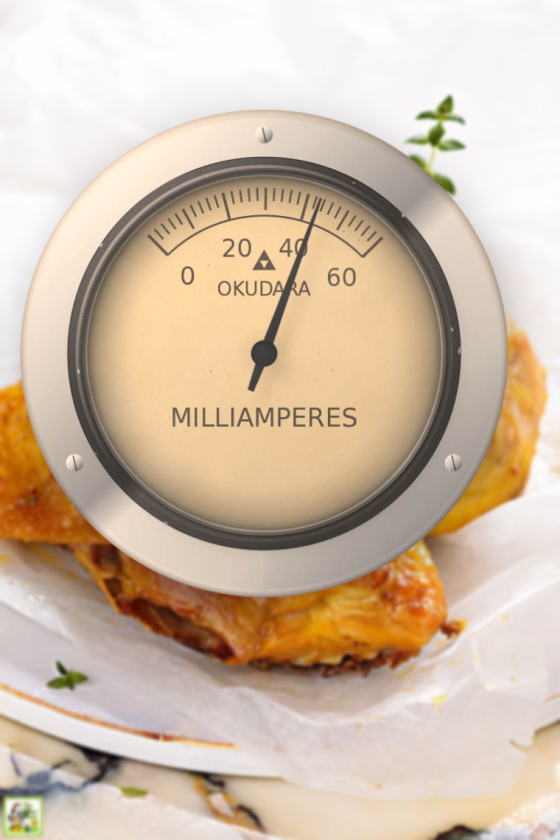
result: 43 mA
